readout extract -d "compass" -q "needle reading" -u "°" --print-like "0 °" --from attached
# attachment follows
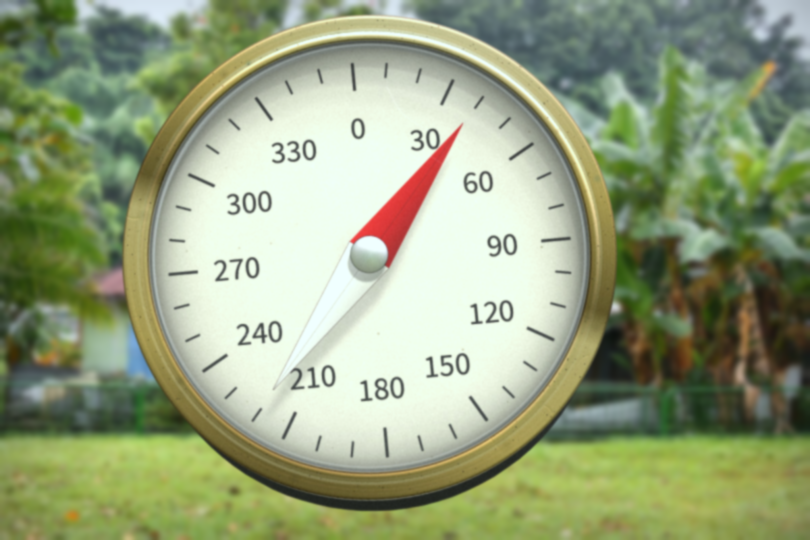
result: 40 °
